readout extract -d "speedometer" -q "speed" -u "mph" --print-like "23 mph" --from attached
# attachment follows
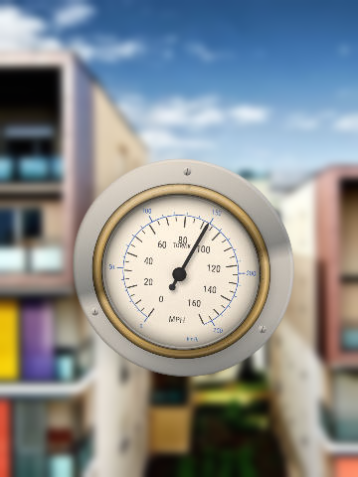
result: 92.5 mph
